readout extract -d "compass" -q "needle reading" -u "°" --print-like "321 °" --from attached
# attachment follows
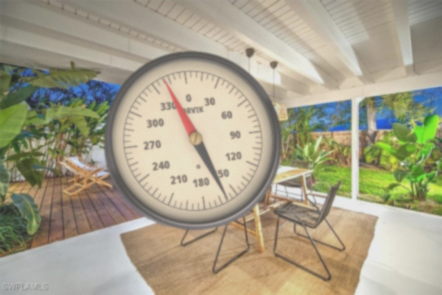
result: 340 °
